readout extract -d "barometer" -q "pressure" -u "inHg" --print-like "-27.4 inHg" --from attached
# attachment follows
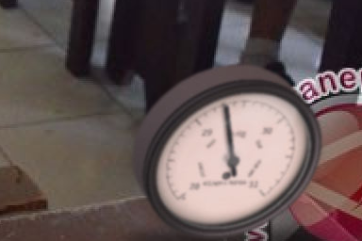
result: 29.3 inHg
